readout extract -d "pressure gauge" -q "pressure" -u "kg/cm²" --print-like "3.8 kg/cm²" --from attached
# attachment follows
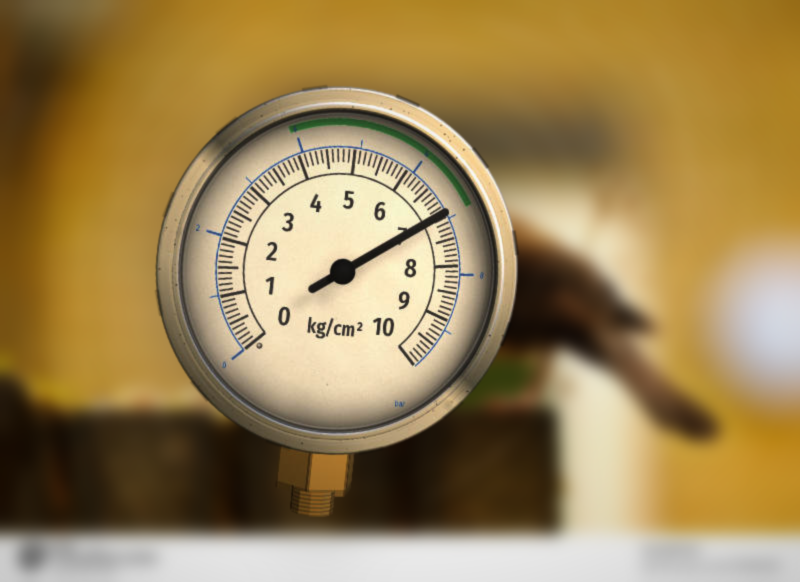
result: 7 kg/cm²
